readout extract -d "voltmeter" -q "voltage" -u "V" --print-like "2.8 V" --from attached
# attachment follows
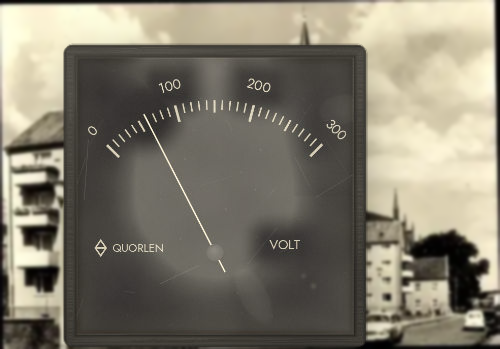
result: 60 V
